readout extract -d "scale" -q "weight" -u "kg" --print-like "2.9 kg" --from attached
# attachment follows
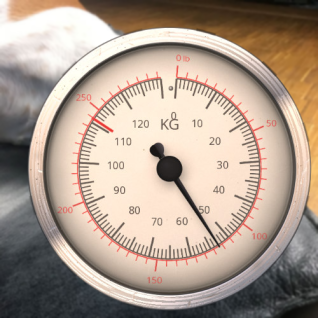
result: 53 kg
